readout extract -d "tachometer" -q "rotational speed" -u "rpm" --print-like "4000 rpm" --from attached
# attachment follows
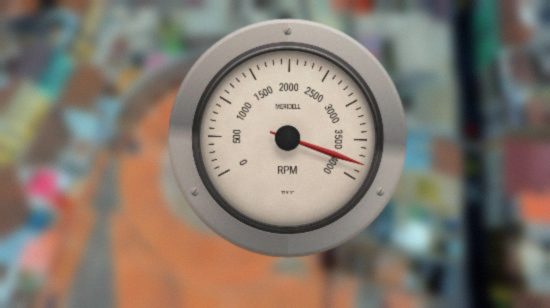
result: 3800 rpm
